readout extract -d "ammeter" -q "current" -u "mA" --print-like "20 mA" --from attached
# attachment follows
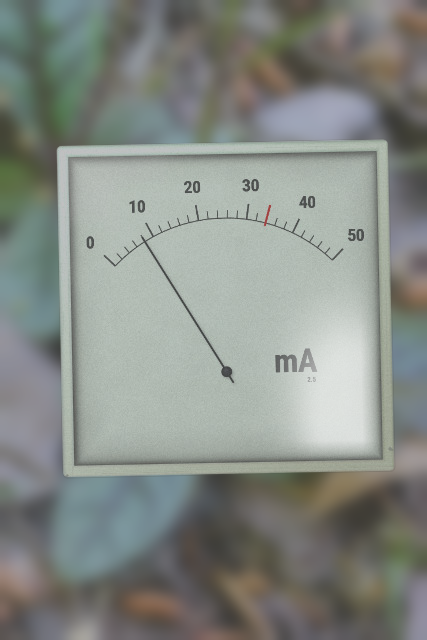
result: 8 mA
